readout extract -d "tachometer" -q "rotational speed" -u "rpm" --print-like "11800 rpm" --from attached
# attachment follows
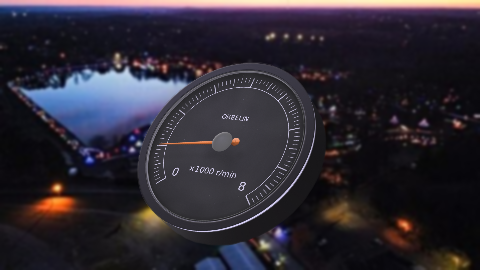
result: 1000 rpm
